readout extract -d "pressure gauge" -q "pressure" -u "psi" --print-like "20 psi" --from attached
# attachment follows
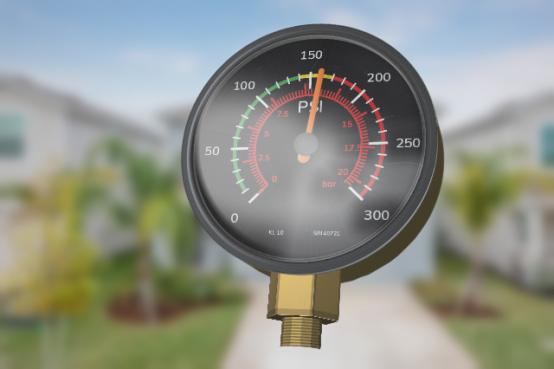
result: 160 psi
